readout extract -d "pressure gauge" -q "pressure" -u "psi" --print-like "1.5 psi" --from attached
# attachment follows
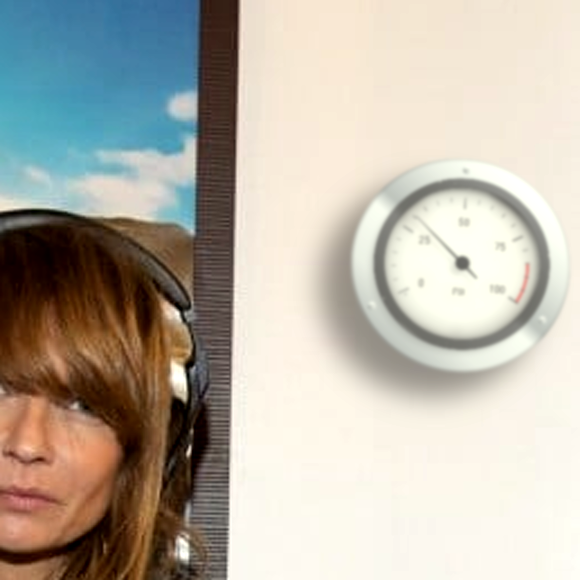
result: 30 psi
